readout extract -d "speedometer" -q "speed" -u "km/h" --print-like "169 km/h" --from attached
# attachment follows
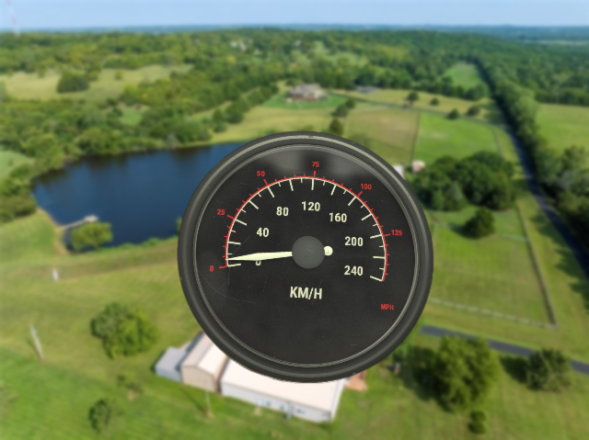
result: 5 km/h
